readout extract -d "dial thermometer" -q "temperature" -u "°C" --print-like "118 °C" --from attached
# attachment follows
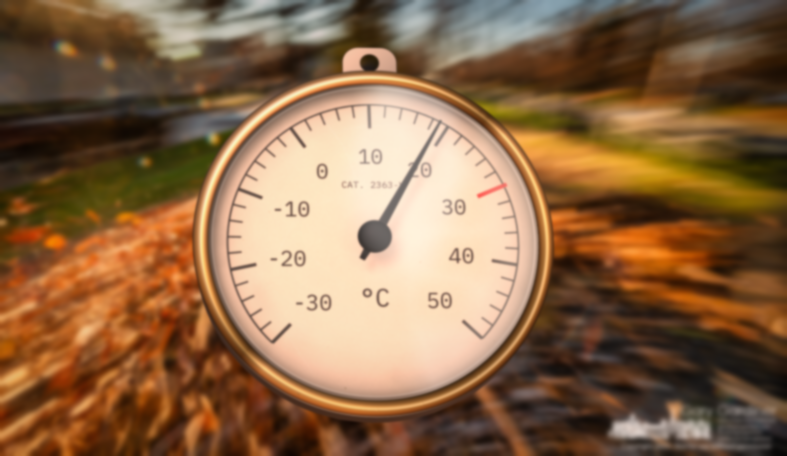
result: 19 °C
